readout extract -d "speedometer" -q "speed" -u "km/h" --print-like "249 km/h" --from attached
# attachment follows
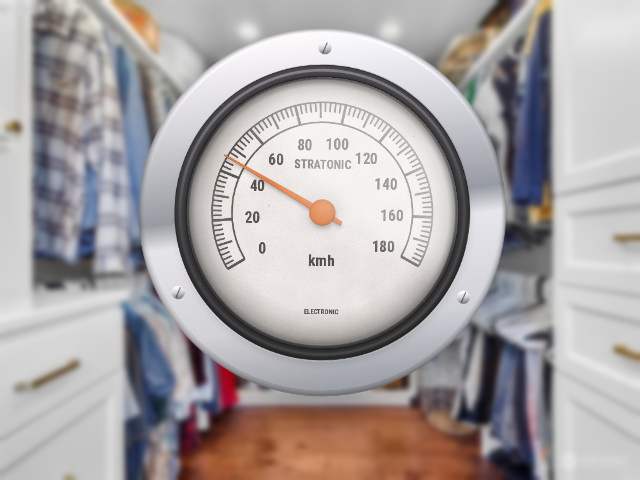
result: 46 km/h
